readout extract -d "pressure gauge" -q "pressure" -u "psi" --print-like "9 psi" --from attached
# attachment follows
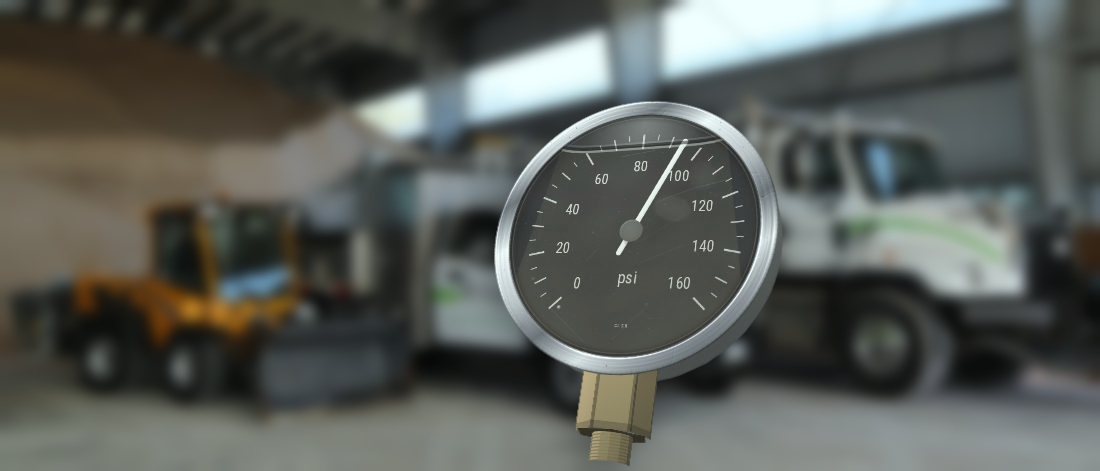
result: 95 psi
